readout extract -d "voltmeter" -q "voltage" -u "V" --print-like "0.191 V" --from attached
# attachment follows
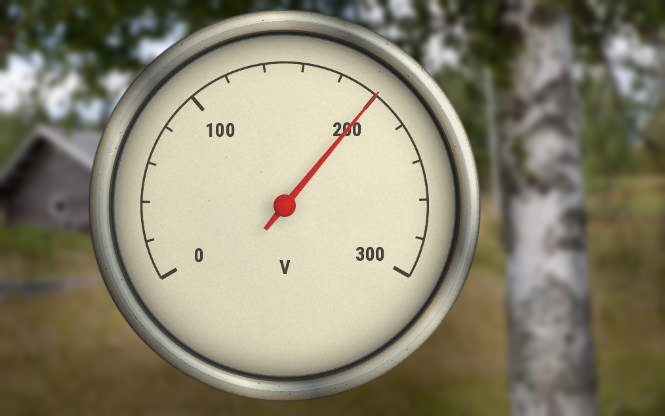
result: 200 V
